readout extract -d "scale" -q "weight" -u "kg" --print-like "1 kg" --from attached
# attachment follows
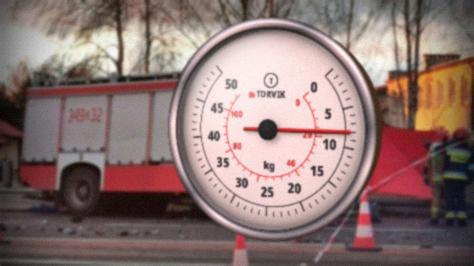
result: 8 kg
